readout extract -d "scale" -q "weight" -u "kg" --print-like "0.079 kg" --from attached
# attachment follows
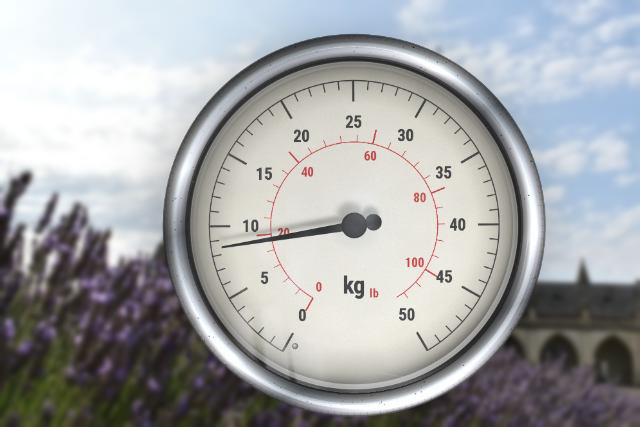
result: 8.5 kg
